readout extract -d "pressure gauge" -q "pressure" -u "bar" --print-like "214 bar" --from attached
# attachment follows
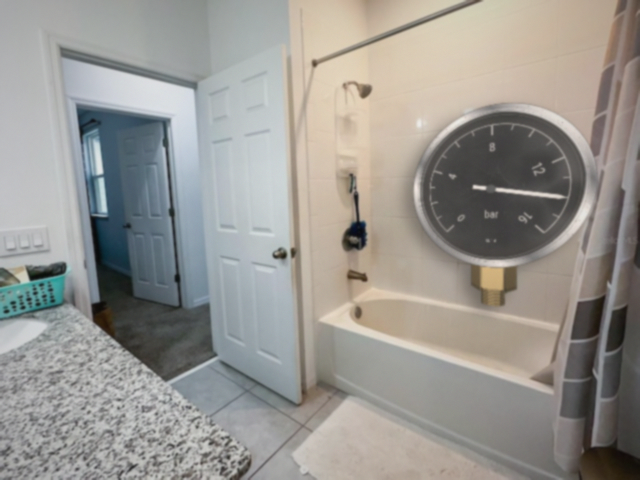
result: 14 bar
